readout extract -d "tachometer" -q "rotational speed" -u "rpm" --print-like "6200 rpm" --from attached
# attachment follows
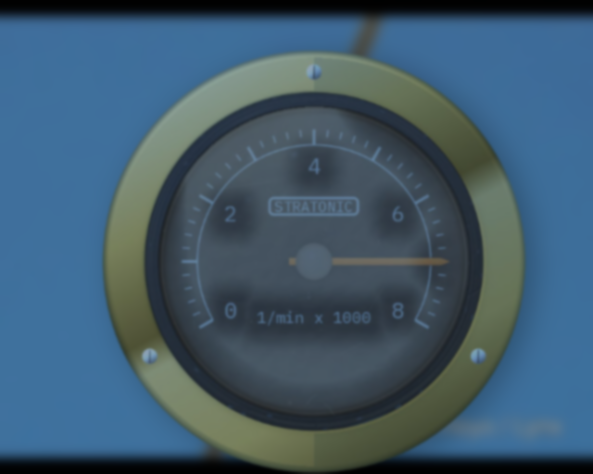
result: 7000 rpm
